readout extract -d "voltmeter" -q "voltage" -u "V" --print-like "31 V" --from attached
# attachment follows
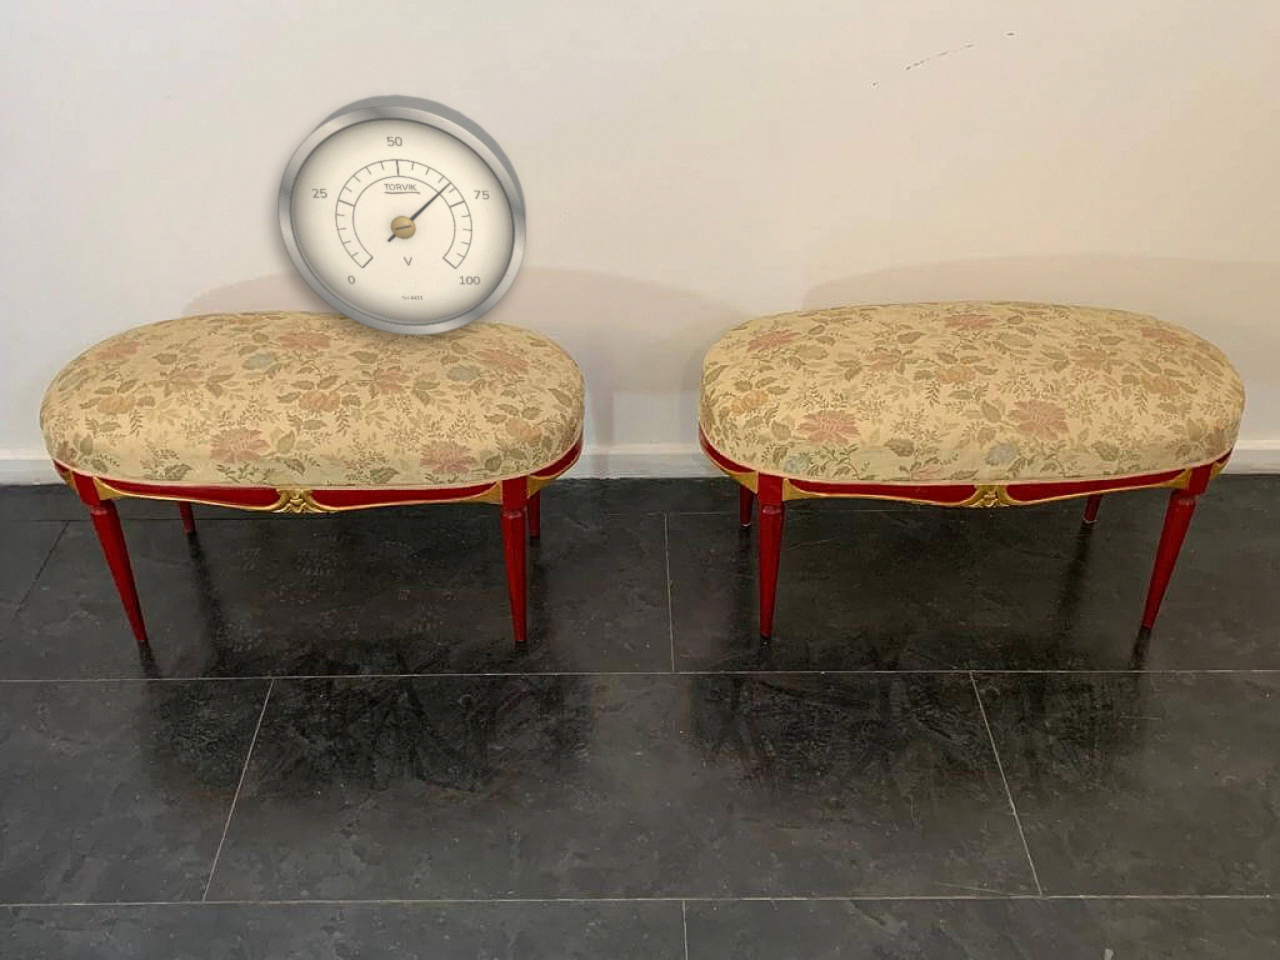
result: 67.5 V
